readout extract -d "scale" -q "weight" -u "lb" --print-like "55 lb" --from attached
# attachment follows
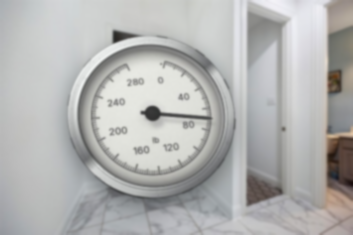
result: 70 lb
